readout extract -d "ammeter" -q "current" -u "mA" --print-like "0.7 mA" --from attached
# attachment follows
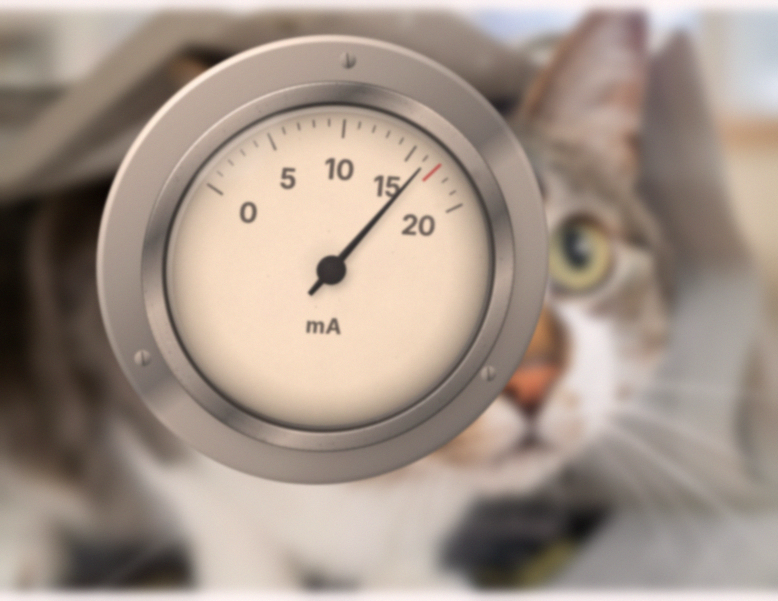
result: 16 mA
